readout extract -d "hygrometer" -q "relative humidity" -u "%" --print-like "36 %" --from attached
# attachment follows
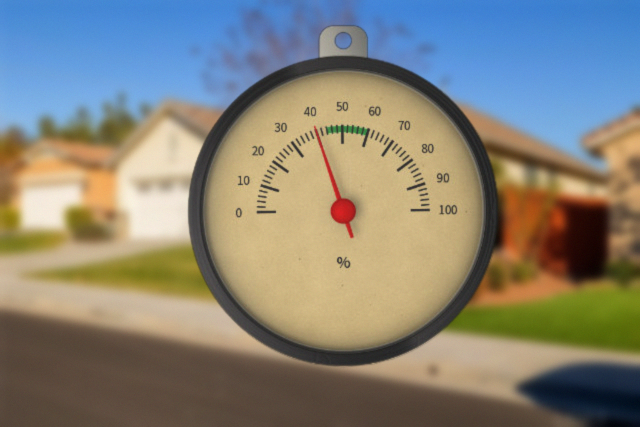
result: 40 %
